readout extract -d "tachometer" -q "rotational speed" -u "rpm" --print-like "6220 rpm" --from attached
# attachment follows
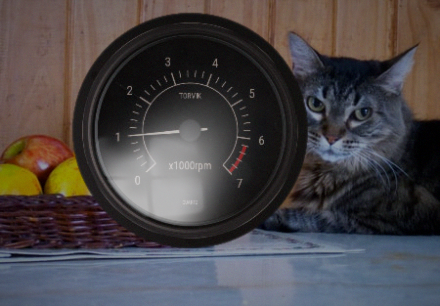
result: 1000 rpm
